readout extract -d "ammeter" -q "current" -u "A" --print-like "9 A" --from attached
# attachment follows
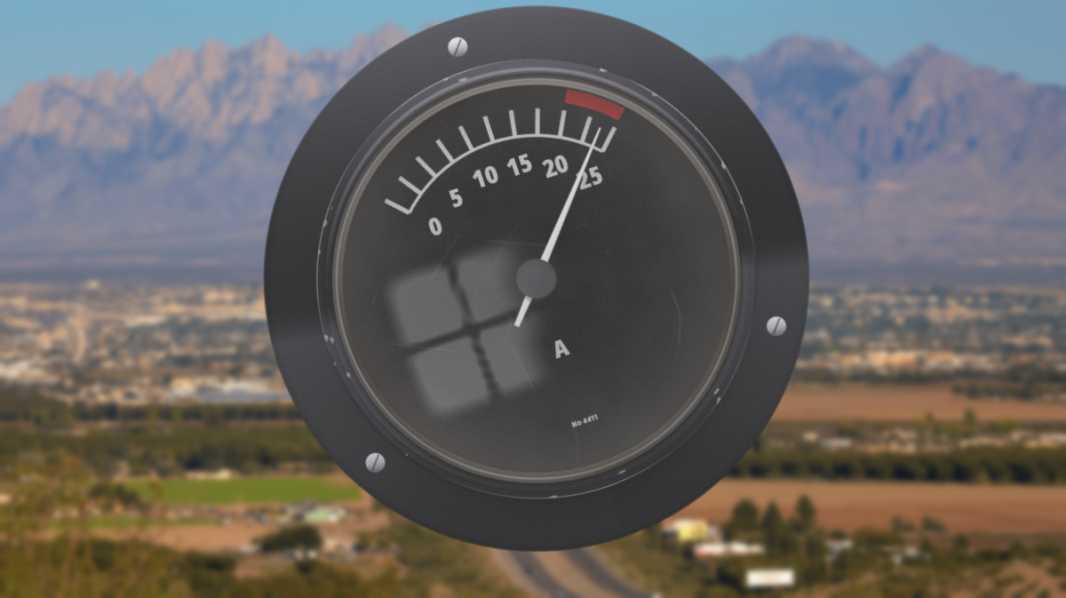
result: 23.75 A
